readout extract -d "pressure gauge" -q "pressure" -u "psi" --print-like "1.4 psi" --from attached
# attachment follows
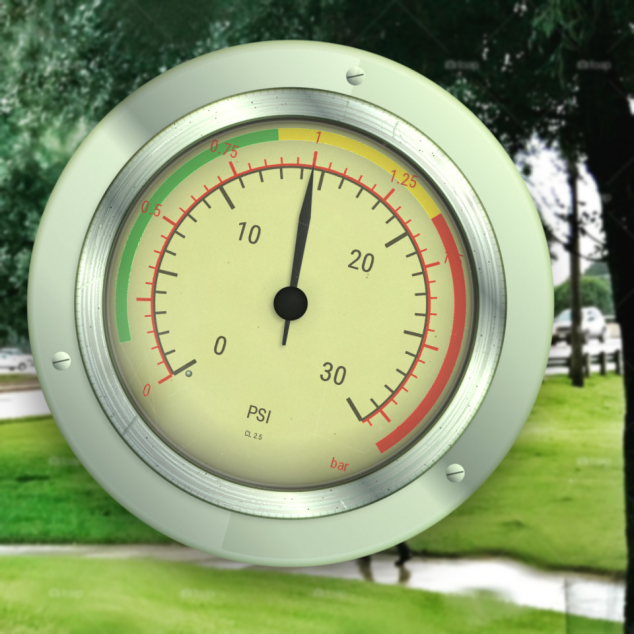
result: 14.5 psi
